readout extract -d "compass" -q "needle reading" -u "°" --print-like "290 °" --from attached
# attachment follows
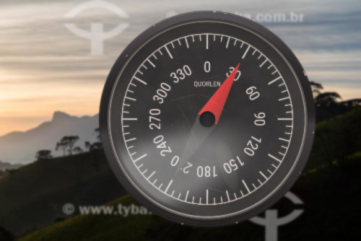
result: 30 °
